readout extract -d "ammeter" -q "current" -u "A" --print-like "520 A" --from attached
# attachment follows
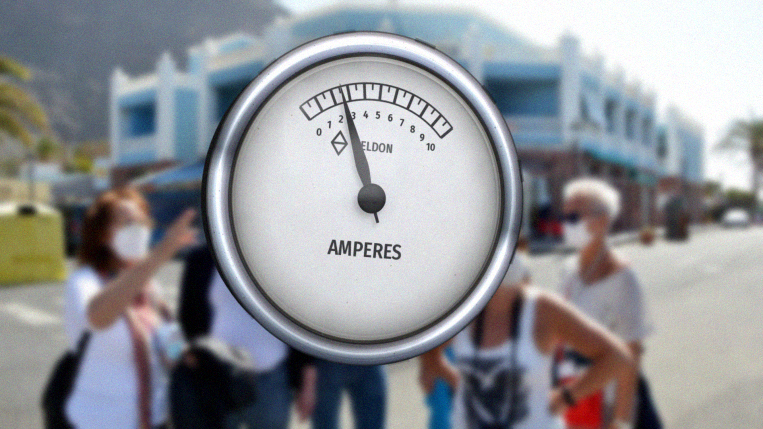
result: 2.5 A
